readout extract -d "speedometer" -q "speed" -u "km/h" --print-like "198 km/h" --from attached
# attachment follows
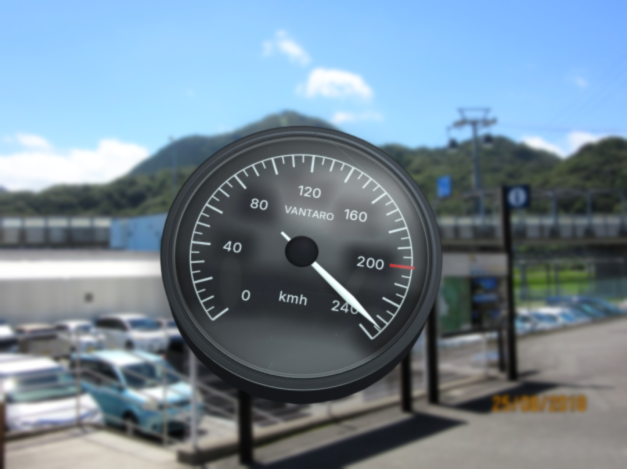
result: 235 km/h
